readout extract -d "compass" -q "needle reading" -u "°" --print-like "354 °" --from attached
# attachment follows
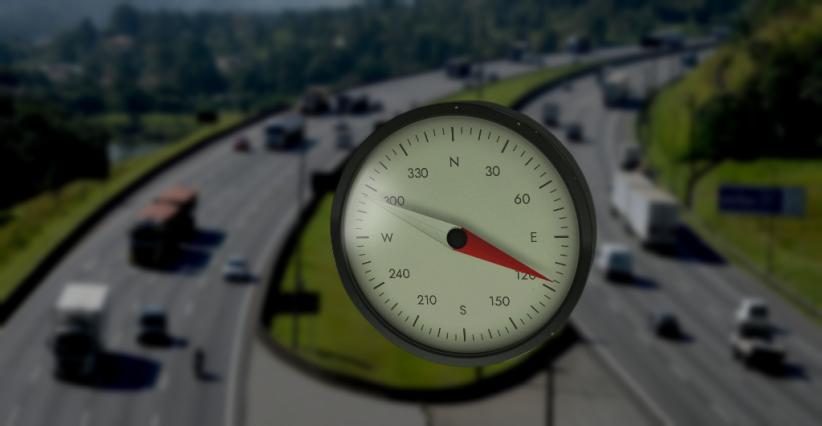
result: 115 °
